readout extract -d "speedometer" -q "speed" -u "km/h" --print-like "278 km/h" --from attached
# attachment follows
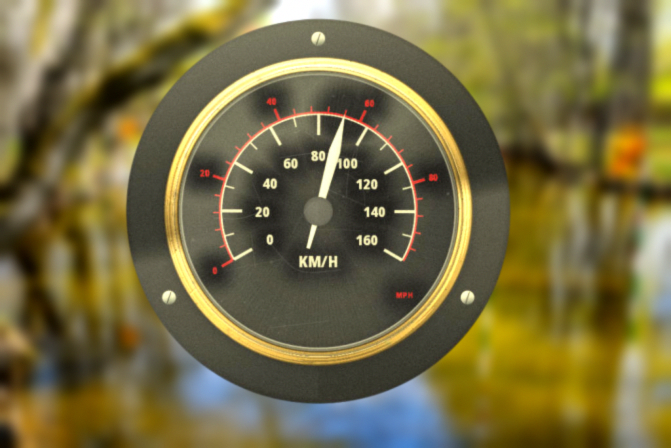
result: 90 km/h
